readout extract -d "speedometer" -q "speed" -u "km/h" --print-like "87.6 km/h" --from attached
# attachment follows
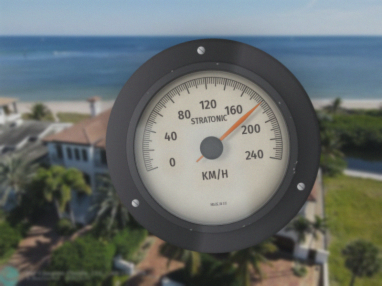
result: 180 km/h
